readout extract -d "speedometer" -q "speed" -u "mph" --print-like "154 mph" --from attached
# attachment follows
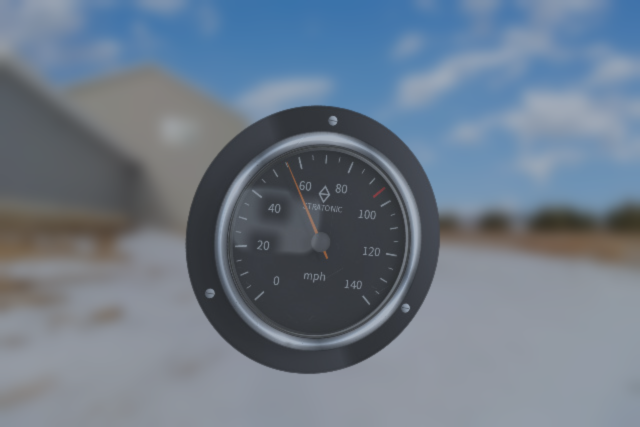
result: 55 mph
